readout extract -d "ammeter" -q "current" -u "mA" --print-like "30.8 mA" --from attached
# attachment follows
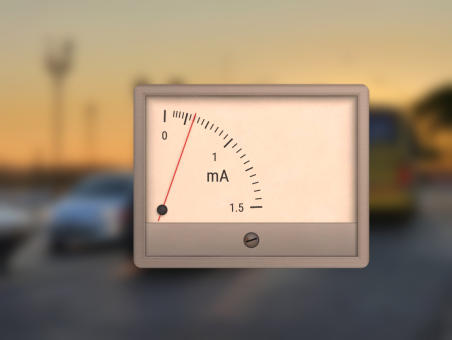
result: 0.6 mA
